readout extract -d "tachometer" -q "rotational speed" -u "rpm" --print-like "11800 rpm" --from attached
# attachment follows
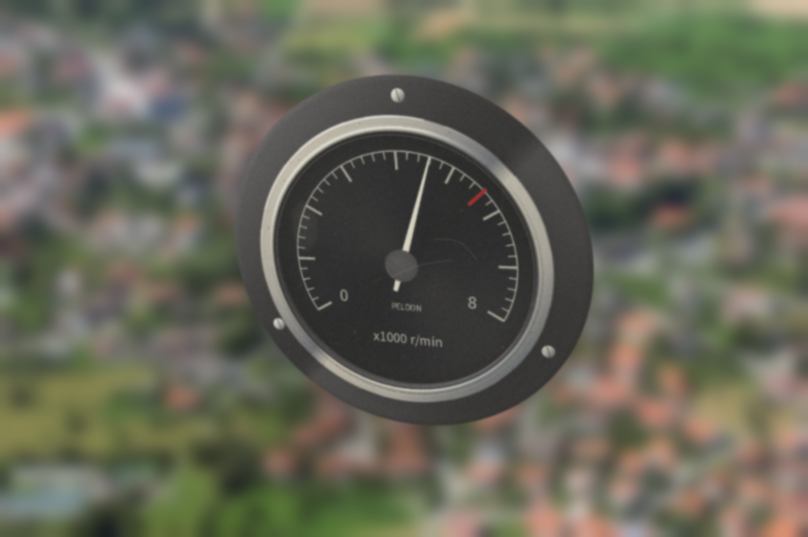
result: 4600 rpm
